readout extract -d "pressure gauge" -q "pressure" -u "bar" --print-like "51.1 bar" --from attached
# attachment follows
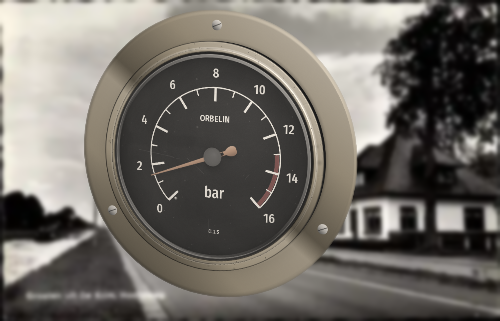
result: 1.5 bar
